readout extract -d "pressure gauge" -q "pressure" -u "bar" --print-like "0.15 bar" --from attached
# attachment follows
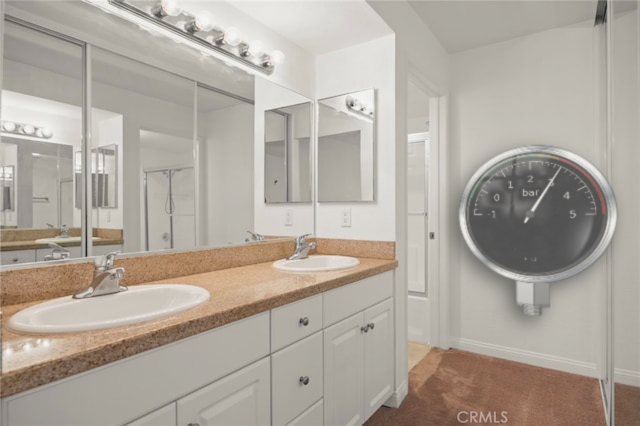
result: 3 bar
